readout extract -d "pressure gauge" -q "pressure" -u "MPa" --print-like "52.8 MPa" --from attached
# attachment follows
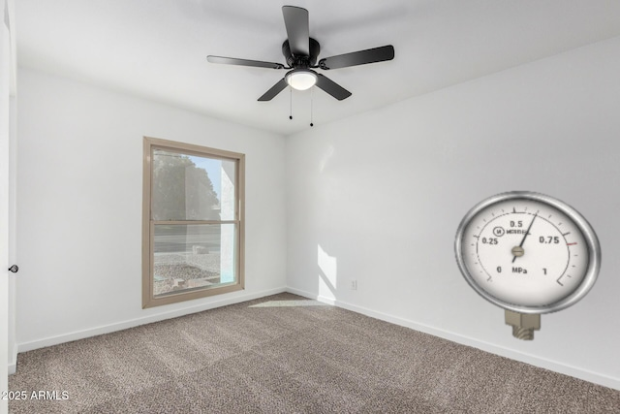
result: 0.6 MPa
